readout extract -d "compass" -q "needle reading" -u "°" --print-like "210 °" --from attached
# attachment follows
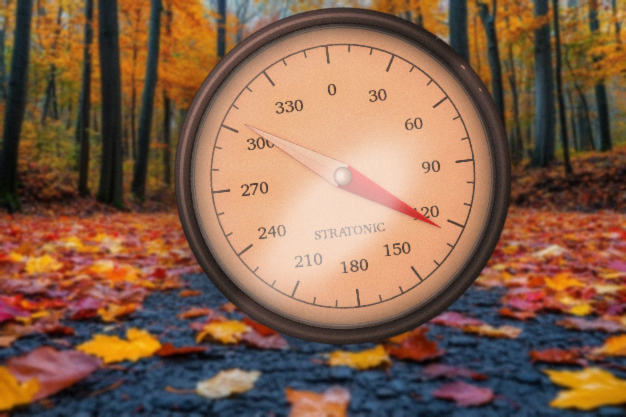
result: 125 °
